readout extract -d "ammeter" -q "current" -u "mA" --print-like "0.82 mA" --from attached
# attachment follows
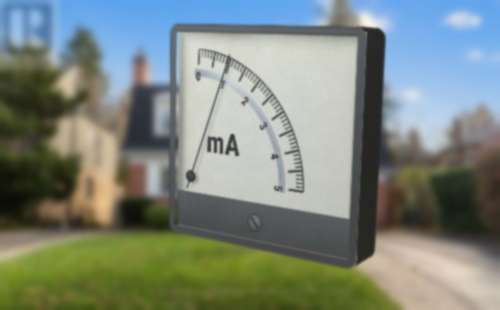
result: 1 mA
